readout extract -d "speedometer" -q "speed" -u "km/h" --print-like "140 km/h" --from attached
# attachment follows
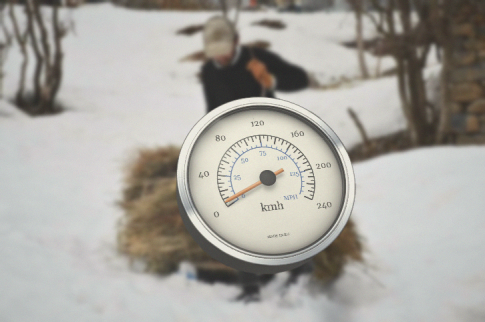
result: 5 km/h
